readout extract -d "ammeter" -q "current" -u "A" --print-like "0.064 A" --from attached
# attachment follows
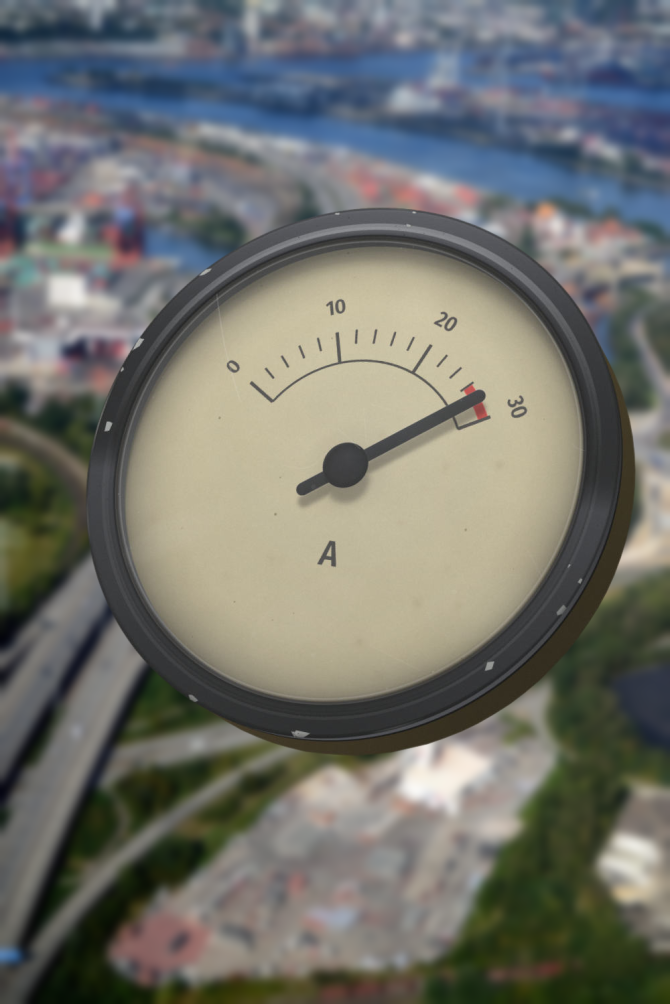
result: 28 A
